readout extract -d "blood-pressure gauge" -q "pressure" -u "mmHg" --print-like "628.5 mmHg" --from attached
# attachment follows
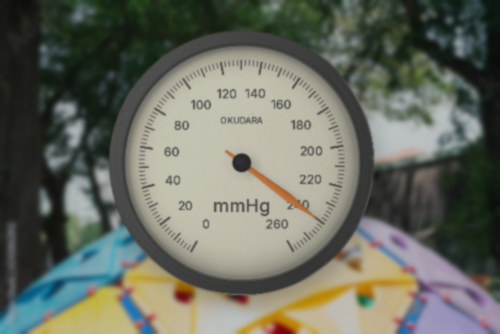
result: 240 mmHg
